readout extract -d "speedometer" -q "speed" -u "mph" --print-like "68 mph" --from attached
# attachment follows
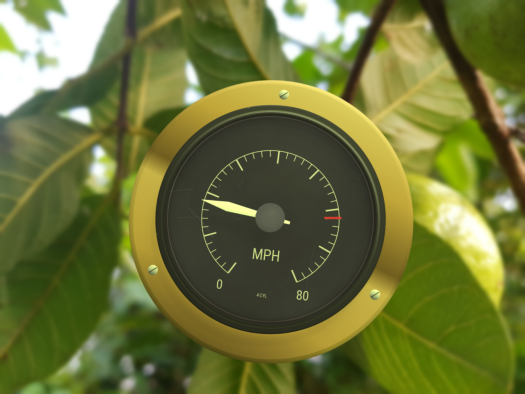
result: 18 mph
